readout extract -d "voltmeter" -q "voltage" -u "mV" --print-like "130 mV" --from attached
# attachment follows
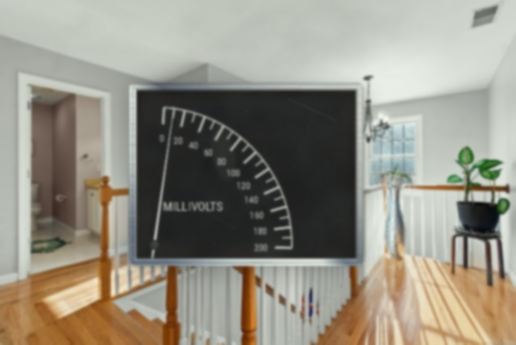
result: 10 mV
